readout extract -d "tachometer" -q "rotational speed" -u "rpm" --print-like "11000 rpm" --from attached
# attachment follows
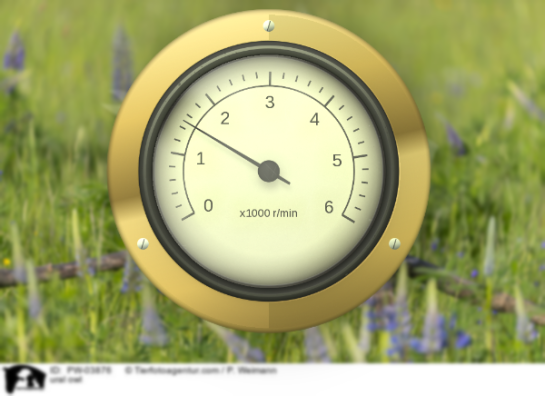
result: 1500 rpm
